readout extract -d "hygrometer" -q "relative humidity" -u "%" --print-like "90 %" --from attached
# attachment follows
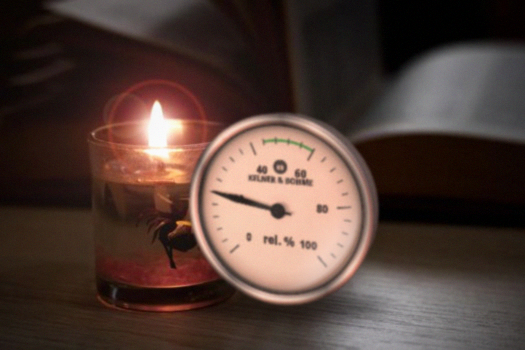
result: 20 %
